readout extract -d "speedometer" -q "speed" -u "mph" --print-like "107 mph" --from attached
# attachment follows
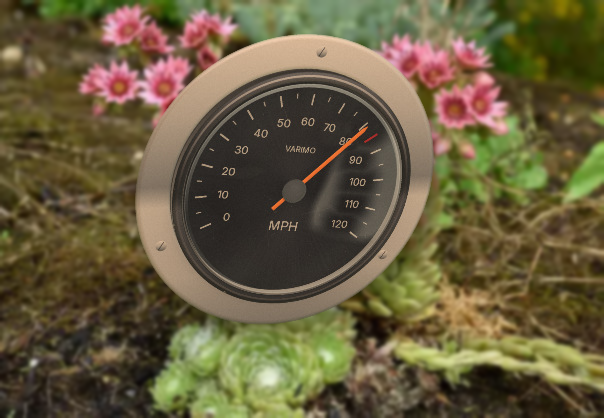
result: 80 mph
